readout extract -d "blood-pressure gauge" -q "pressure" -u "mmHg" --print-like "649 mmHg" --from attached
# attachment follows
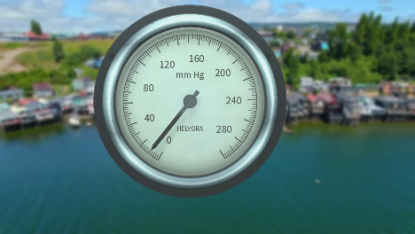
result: 10 mmHg
